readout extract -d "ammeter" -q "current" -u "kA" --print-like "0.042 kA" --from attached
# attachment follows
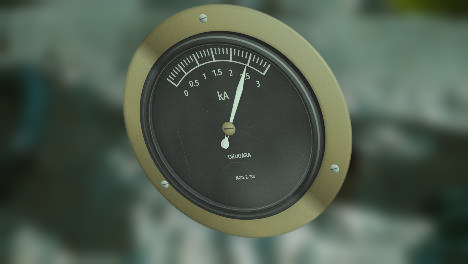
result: 2.5 kA
